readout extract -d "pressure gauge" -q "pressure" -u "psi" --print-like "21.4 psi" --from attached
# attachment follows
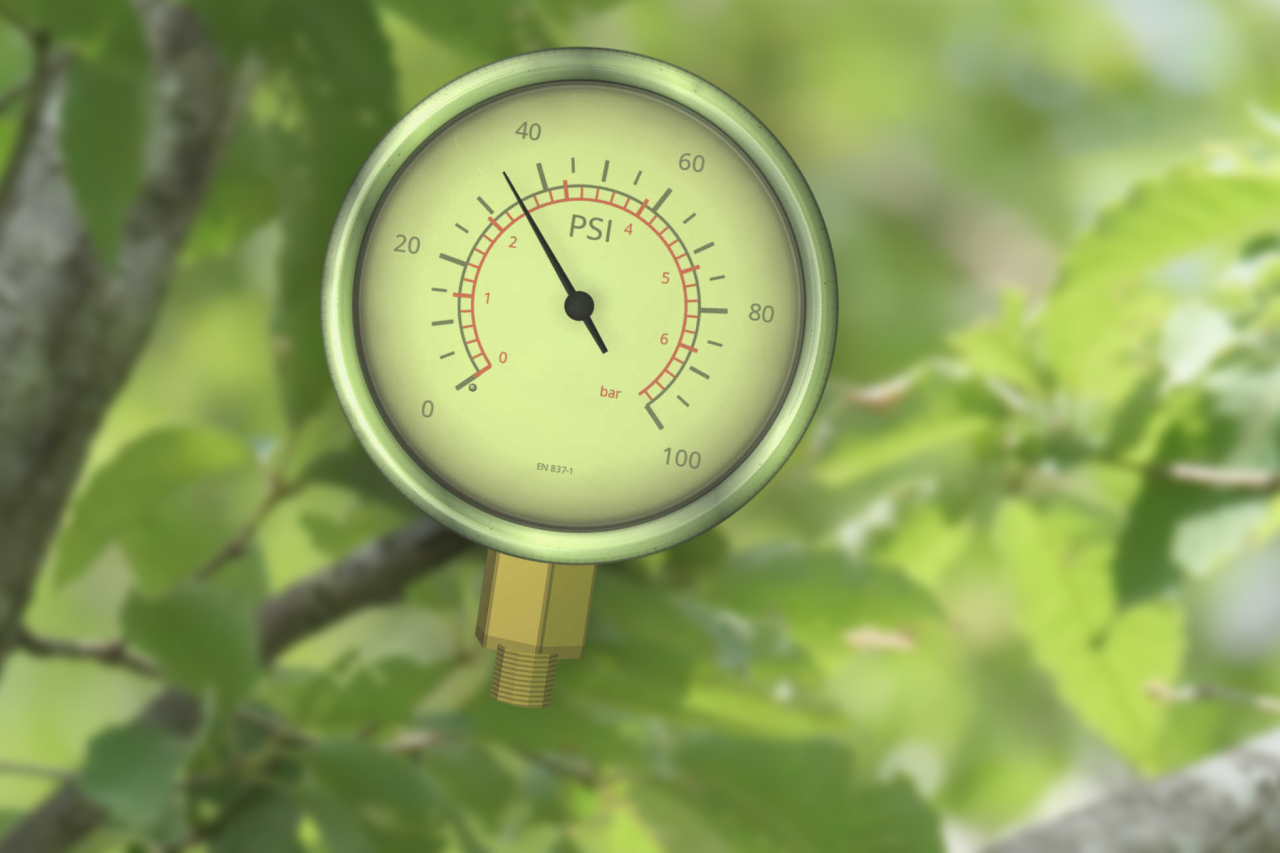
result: 35 psi
